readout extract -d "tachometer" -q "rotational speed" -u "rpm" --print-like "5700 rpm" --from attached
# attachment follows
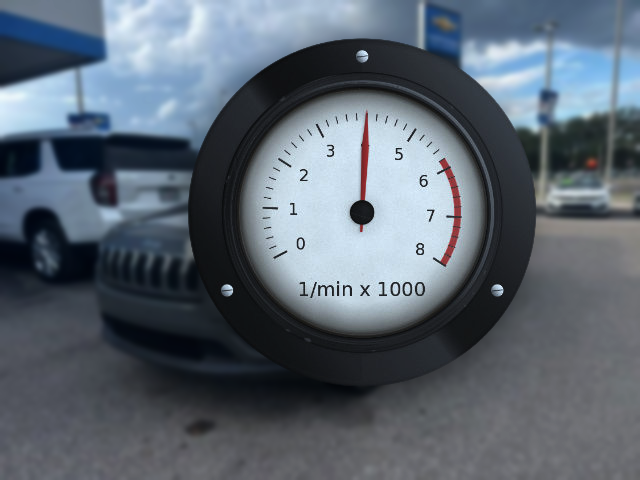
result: 4000 rpm
